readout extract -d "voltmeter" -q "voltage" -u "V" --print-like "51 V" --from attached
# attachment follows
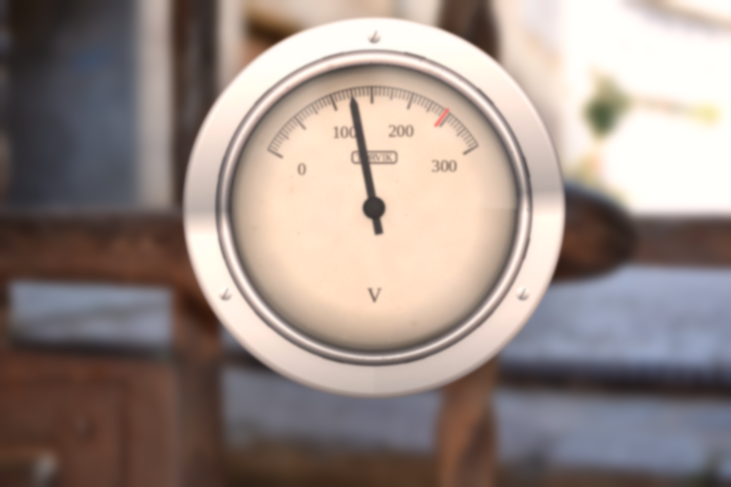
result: 125 V
